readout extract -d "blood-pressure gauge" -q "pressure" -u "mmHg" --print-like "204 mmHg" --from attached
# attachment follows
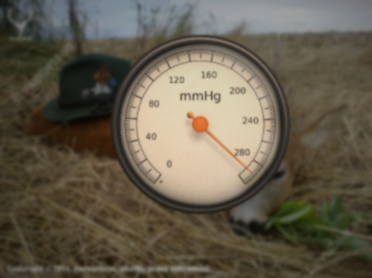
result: 290 mmHg
